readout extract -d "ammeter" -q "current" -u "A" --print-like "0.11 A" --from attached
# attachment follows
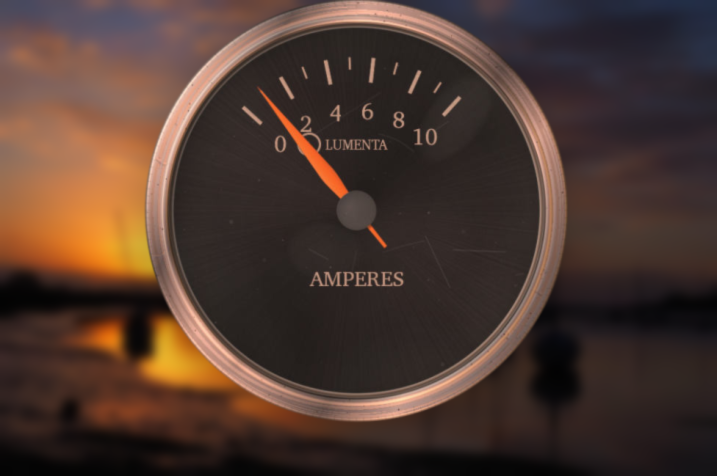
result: 1 A
